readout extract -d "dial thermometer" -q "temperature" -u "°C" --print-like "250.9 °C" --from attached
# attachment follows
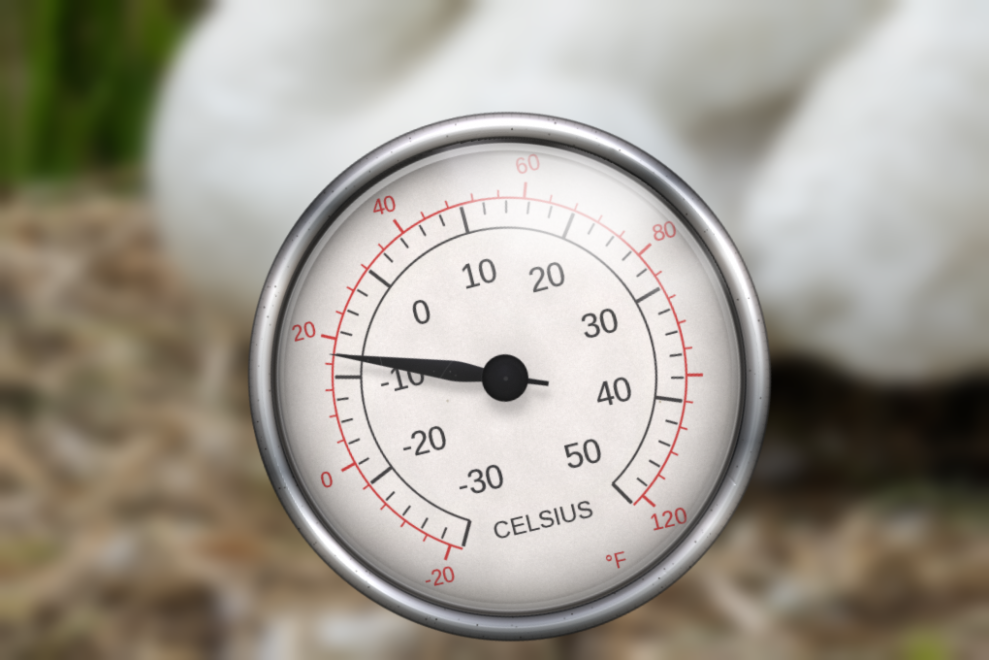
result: -8 °C
